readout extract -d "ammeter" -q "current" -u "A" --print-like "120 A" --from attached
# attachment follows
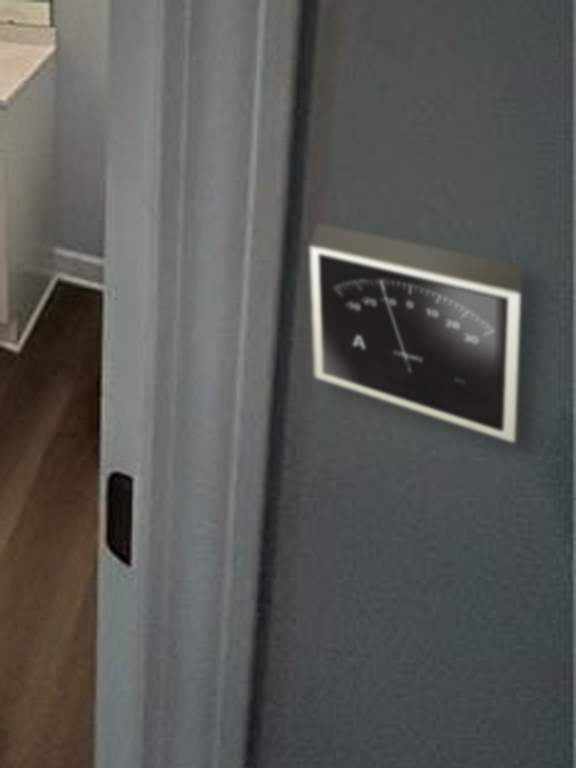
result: -10 A
